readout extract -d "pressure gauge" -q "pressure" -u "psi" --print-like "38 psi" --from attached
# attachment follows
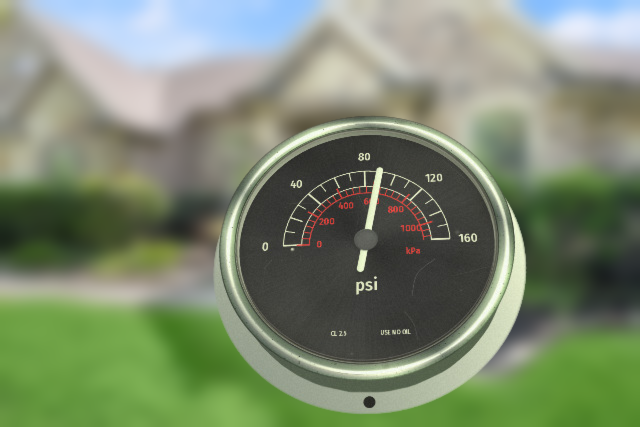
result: 90 psi
